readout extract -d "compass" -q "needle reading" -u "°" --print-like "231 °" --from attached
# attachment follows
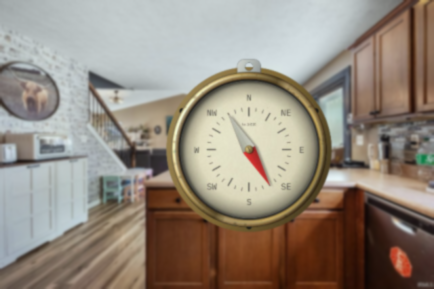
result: 150 °
